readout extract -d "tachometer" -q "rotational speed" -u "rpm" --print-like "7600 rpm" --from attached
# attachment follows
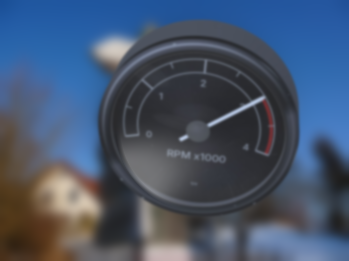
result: 3000 rpm
